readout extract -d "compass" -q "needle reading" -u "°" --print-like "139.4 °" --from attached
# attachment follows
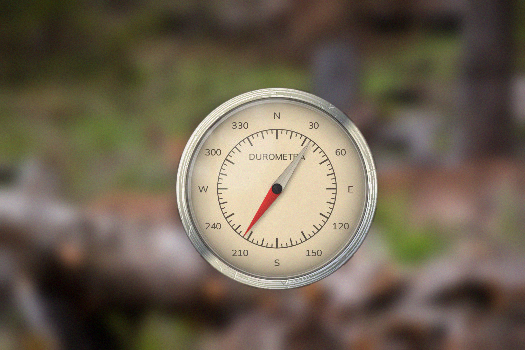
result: 215 °
